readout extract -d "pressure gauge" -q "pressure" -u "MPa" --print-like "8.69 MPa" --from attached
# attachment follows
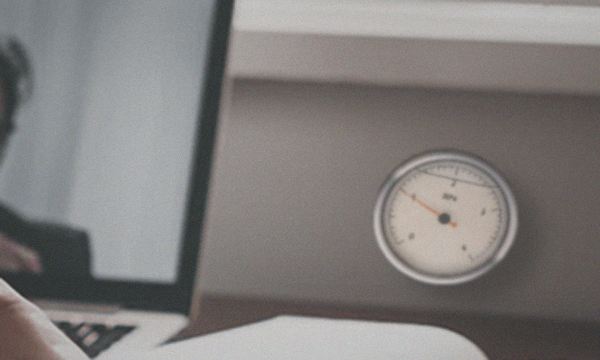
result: 1 MPa
